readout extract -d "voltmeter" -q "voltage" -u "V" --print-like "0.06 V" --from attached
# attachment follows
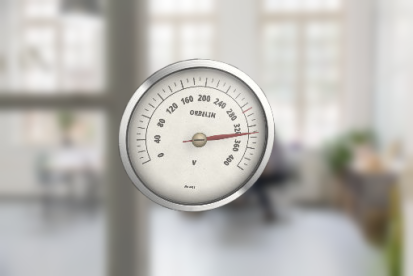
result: 330 V
